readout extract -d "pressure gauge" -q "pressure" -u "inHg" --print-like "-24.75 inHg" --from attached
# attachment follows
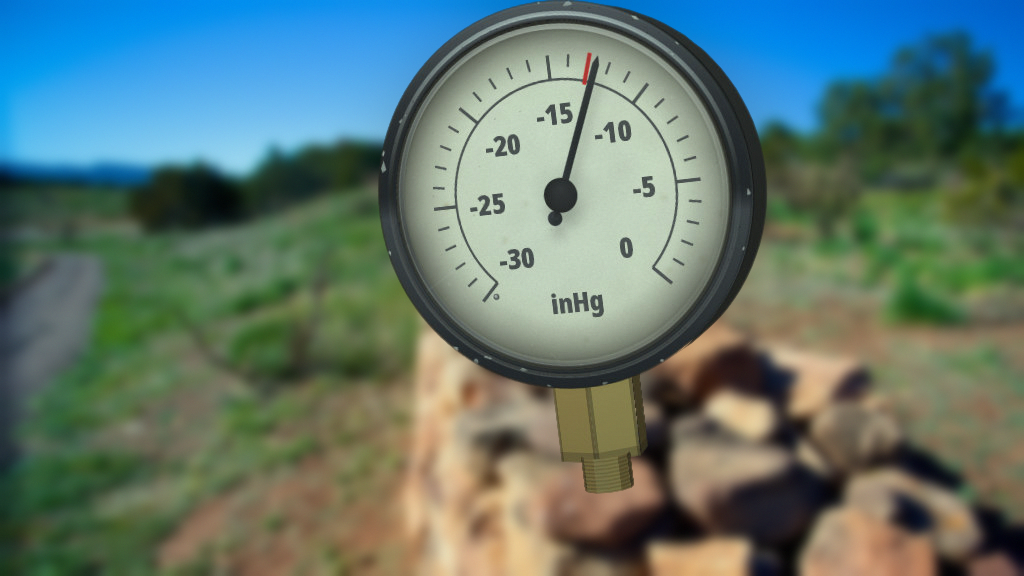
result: -12.5 inHg
